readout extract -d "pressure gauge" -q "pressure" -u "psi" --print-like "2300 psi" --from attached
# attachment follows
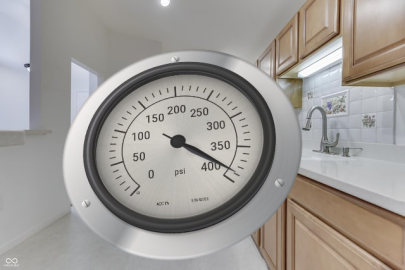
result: 390 psi
